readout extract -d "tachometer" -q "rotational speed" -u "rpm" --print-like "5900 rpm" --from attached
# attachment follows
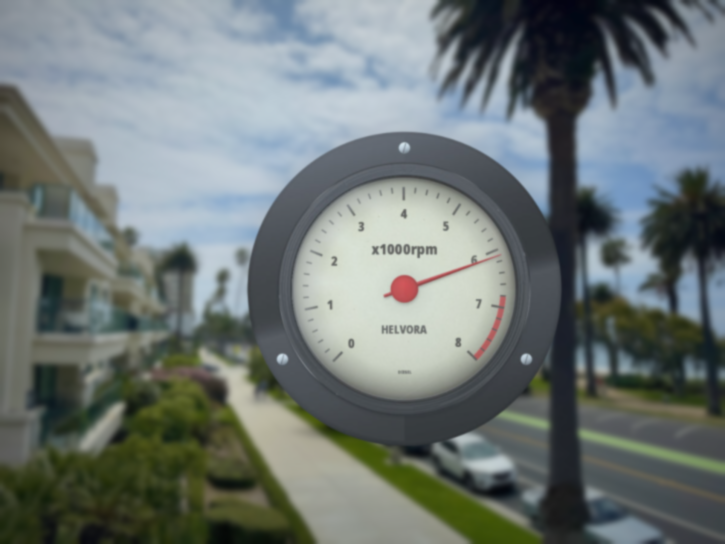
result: 6100 rpm
